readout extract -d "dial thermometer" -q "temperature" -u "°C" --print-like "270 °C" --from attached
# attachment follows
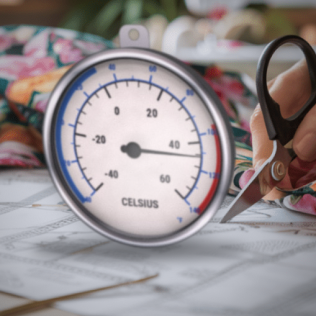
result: 44 °C
